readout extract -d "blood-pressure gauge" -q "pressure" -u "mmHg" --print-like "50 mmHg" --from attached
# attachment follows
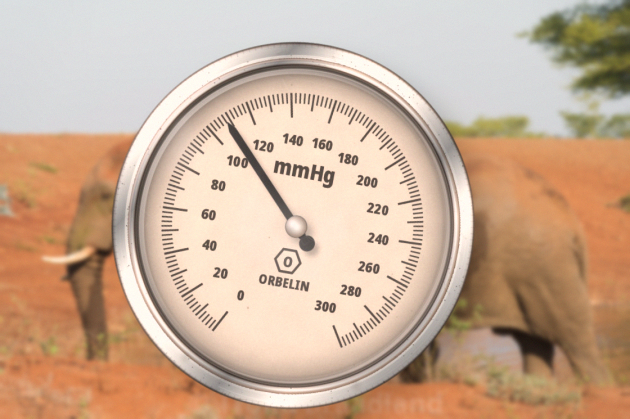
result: 108 mmHg
